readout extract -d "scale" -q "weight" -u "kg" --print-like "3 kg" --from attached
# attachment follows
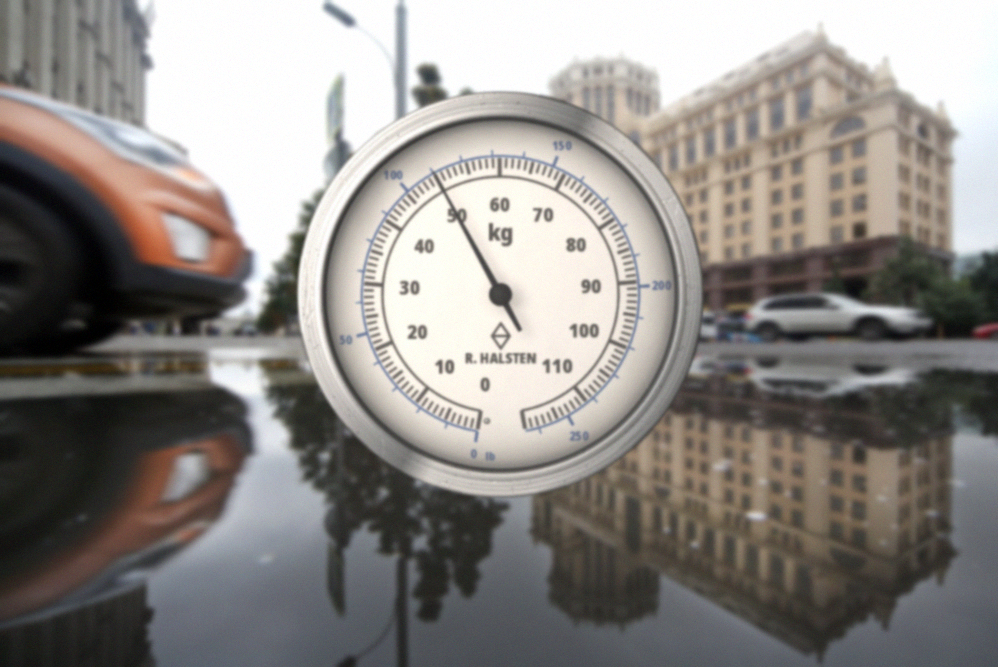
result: 50 kg
